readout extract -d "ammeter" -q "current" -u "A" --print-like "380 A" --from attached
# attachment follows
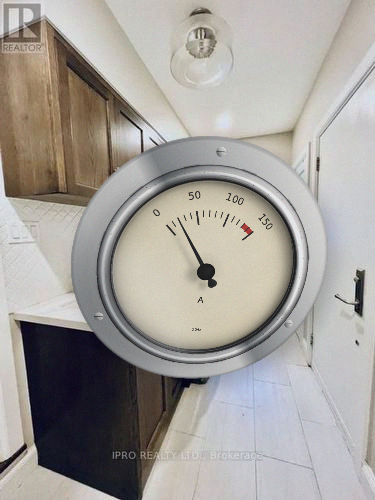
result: 20 A
